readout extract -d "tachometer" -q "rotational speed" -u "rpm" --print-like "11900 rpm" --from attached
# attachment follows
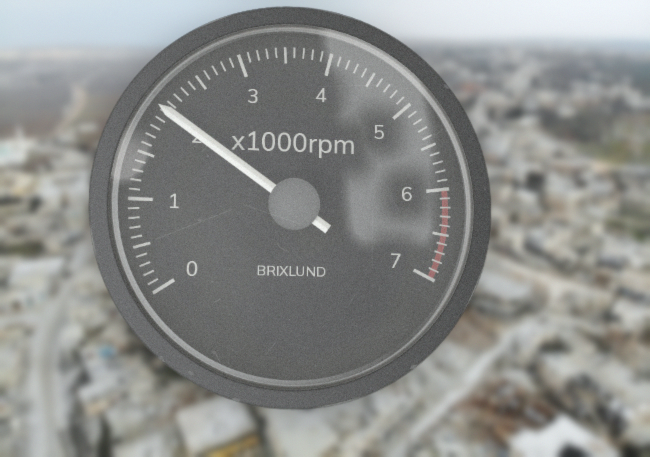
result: 2000 rpm
